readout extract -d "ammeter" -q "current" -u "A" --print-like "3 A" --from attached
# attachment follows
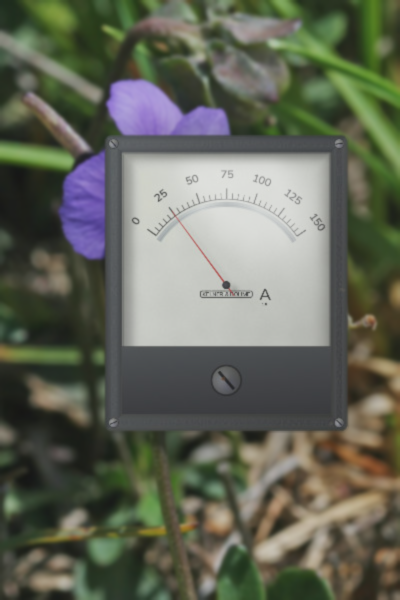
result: 25 A
